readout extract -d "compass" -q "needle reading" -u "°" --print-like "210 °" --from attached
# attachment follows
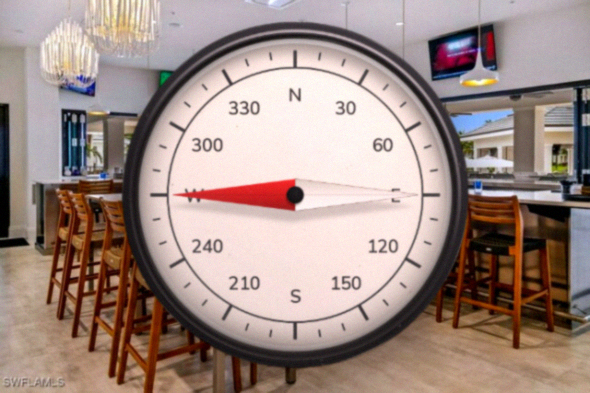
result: 270 °
